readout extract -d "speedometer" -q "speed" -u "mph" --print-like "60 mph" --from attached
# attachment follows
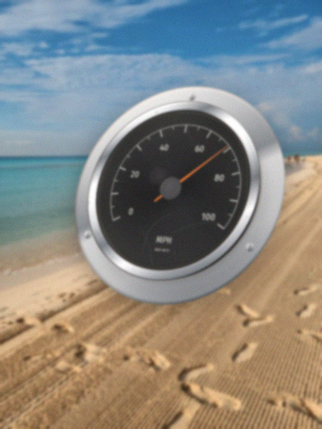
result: 70 mph
